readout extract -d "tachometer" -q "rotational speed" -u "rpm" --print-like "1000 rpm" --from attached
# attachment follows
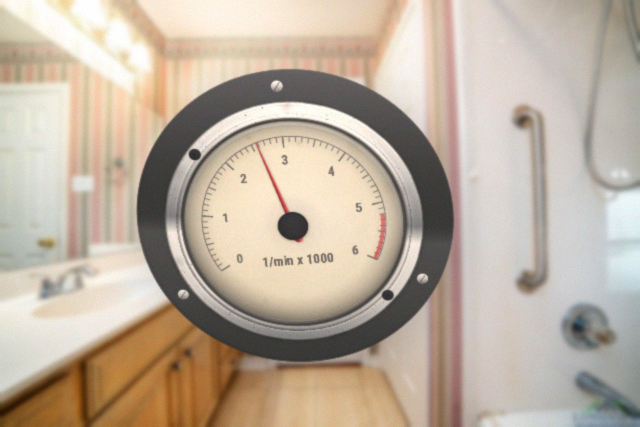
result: 2600 rpm
